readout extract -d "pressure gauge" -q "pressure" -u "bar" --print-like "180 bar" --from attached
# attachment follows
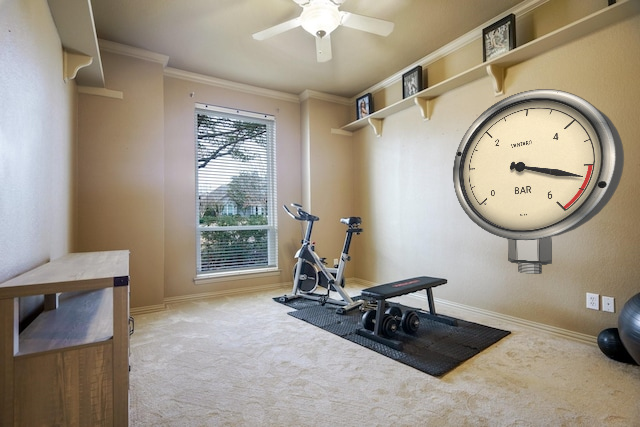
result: 5.25 bar
